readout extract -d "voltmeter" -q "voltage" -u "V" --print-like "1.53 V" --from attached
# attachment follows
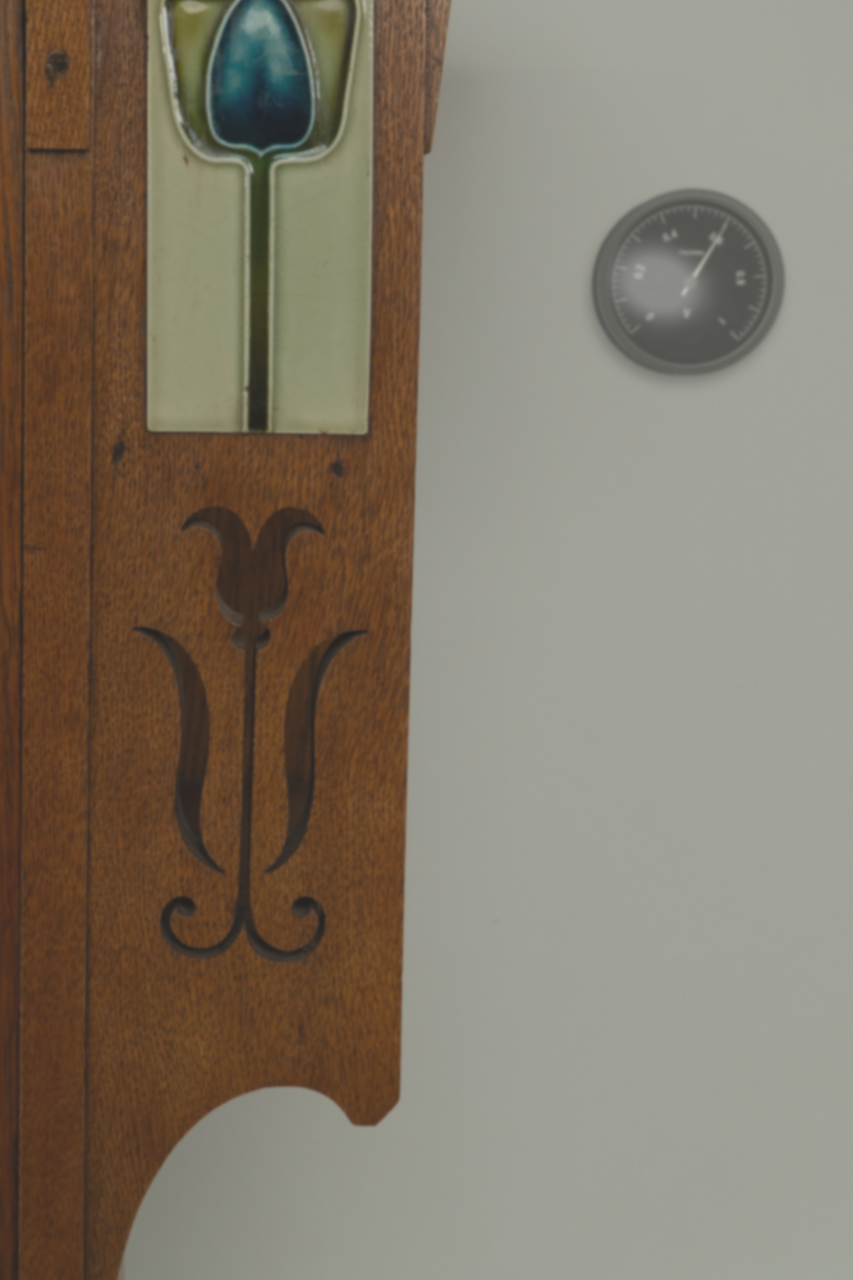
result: 0.6 V
